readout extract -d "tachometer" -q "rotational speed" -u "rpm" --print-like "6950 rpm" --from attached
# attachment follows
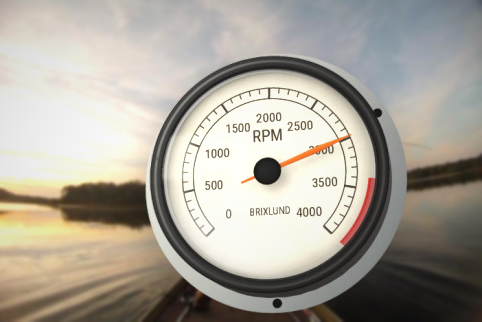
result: 3000 rpm
